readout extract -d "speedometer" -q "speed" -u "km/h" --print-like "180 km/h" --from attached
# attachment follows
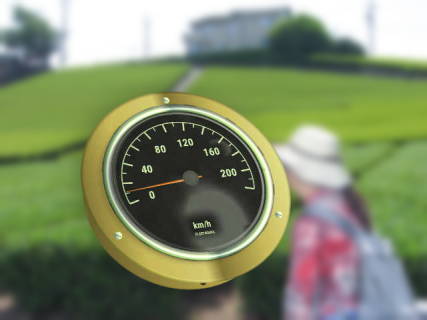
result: 10 km/h
